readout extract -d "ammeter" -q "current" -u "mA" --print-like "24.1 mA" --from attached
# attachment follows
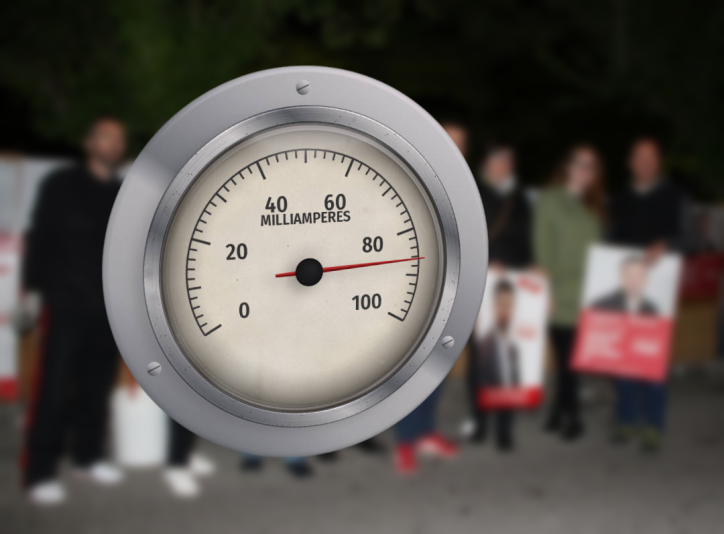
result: 86 mA
